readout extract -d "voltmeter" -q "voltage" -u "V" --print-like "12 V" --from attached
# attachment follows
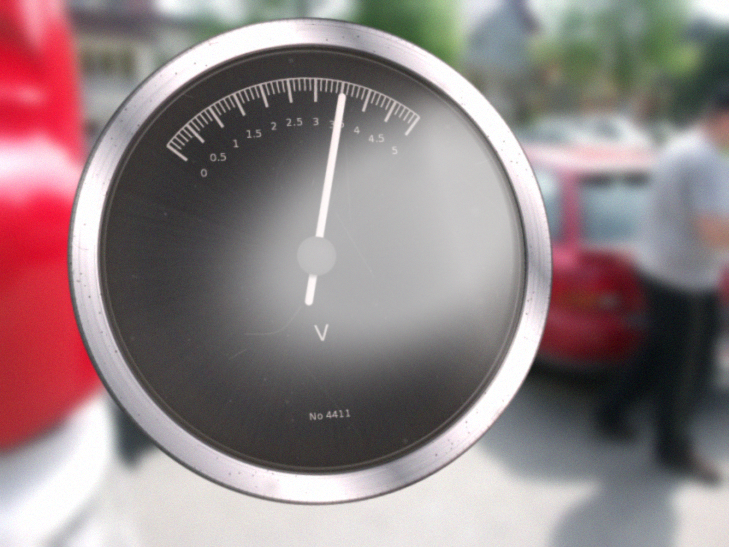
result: 3.5 V
